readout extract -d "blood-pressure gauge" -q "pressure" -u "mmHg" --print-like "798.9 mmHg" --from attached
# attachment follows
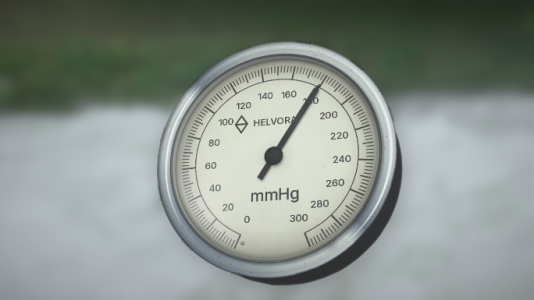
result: 180 mmHg
